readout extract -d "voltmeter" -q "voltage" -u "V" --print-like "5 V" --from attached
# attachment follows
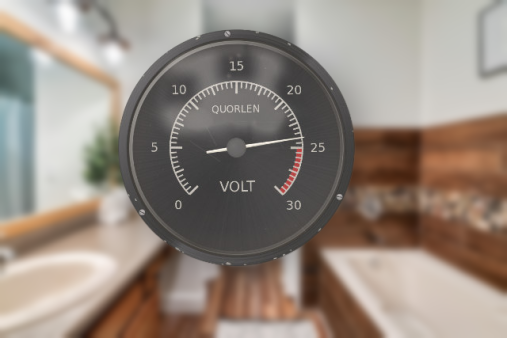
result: 24 V
